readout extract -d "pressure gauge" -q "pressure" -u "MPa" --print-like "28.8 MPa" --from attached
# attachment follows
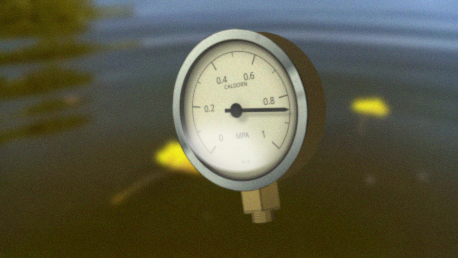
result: 0.85 MPa
